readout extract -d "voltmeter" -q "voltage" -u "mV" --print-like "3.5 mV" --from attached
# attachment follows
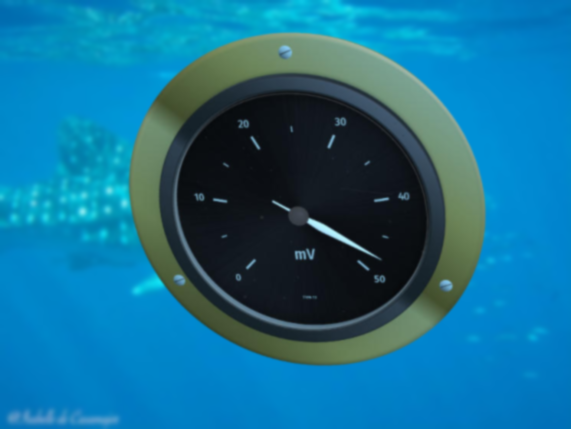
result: 47.5 mV
